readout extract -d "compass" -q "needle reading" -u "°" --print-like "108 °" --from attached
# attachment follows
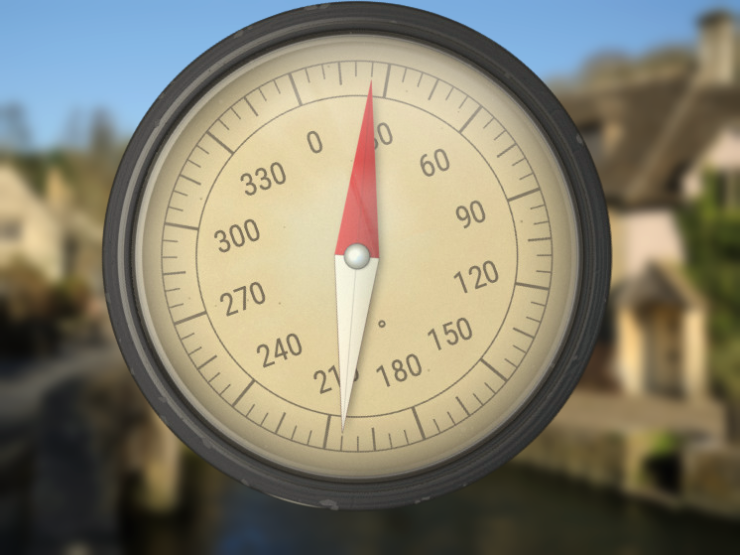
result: 25 °
